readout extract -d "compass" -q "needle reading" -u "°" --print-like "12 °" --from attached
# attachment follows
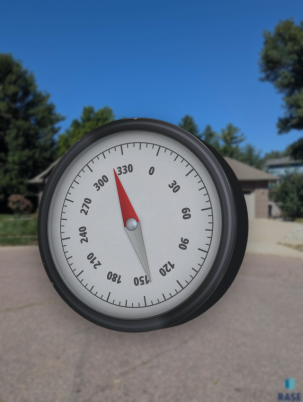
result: 320 °
